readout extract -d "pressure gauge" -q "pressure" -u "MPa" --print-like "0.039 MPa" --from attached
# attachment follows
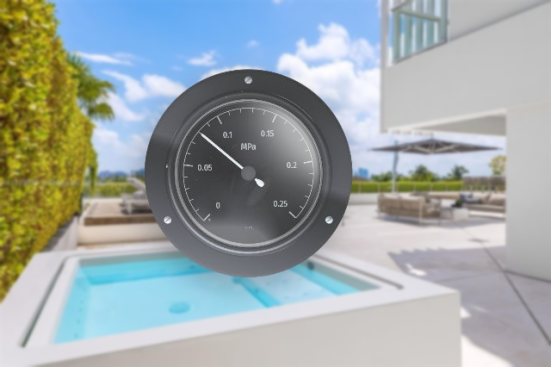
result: 0.08 MPa
